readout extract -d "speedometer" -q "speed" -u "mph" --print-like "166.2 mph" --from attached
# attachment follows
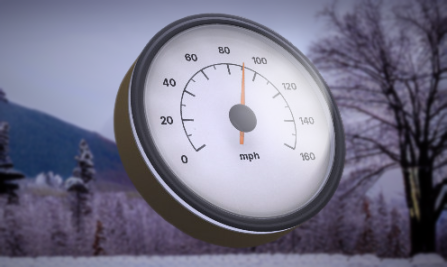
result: 90 mph
